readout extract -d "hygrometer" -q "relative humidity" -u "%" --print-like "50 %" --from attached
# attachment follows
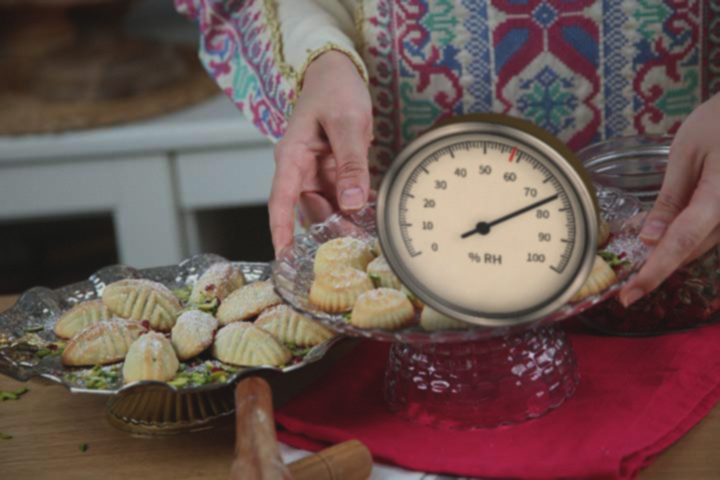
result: 75 %
